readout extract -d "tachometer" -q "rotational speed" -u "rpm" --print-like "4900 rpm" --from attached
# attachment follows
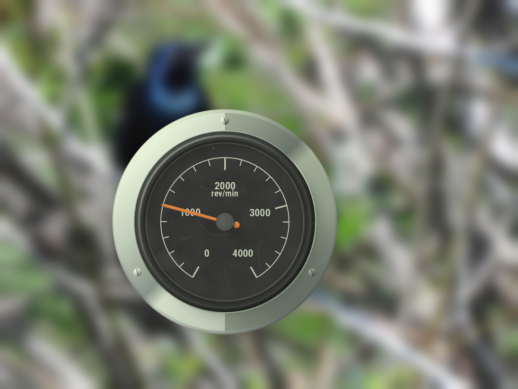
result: 1000 rpm
